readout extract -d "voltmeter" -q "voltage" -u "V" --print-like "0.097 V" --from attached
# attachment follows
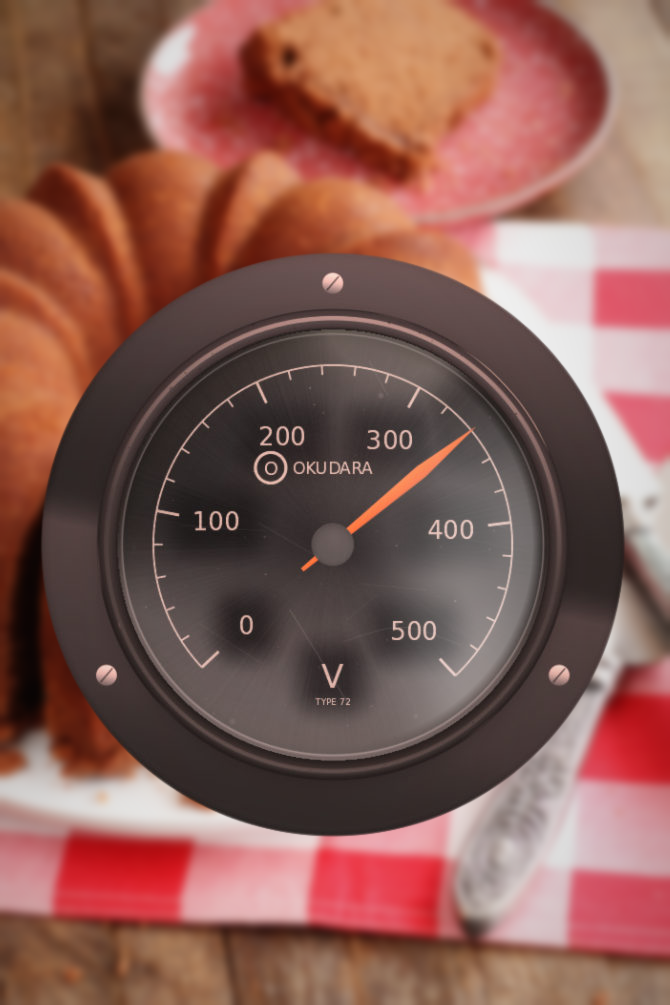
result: 340 V
